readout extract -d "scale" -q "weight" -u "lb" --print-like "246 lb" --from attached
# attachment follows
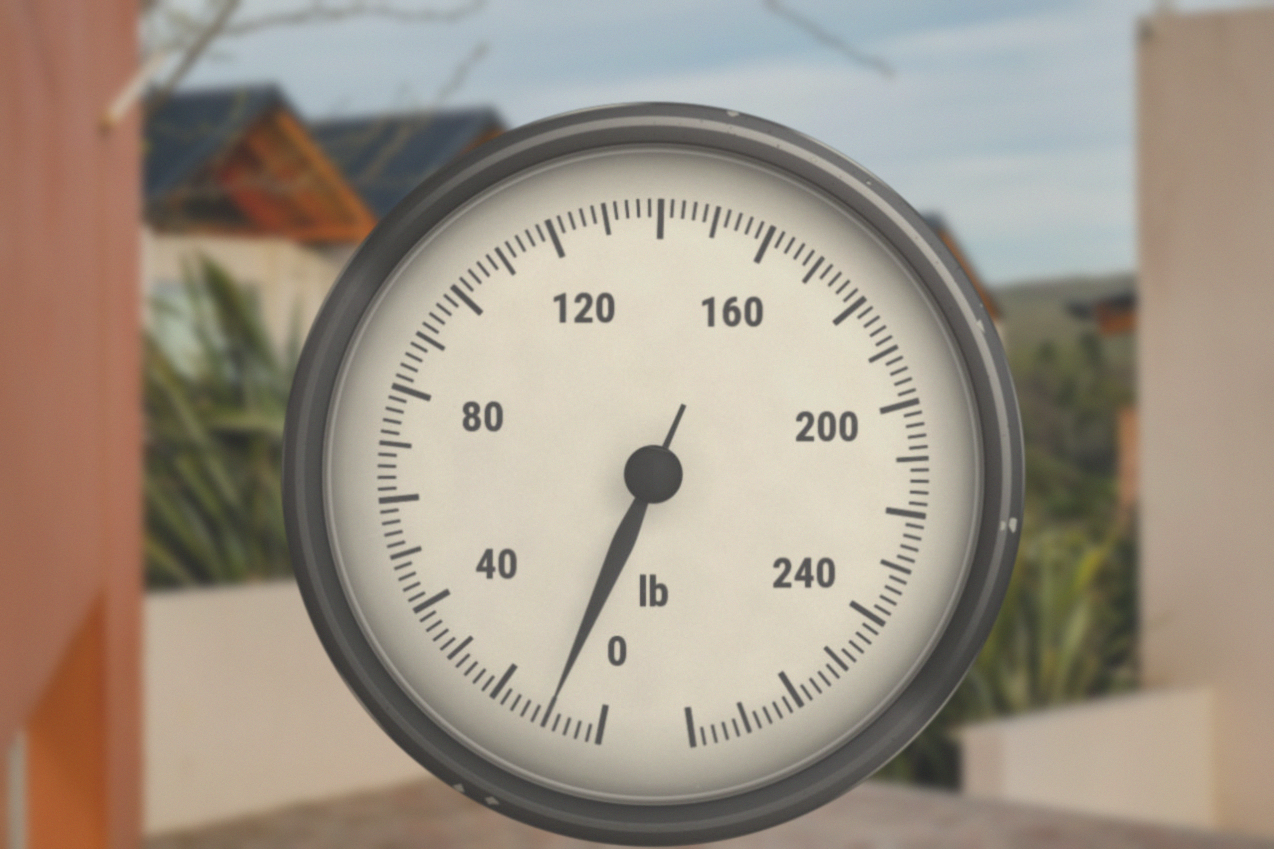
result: 10 lb
